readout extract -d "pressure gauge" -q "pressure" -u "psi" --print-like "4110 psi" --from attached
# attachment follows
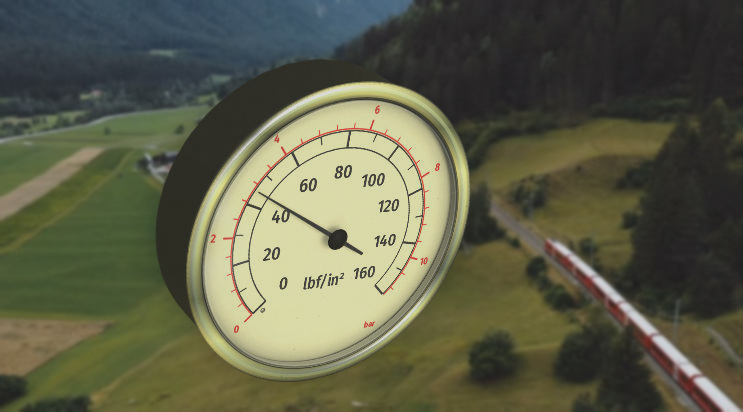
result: 45 psi
